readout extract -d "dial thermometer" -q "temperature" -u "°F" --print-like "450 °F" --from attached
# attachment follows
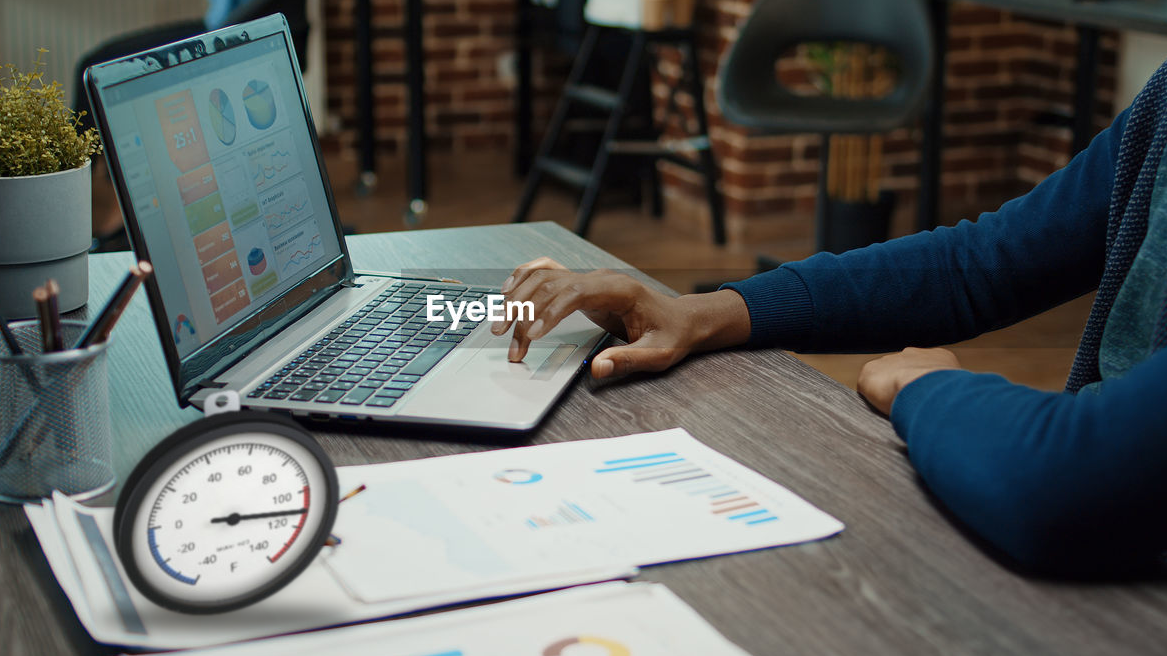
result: 110 °F
